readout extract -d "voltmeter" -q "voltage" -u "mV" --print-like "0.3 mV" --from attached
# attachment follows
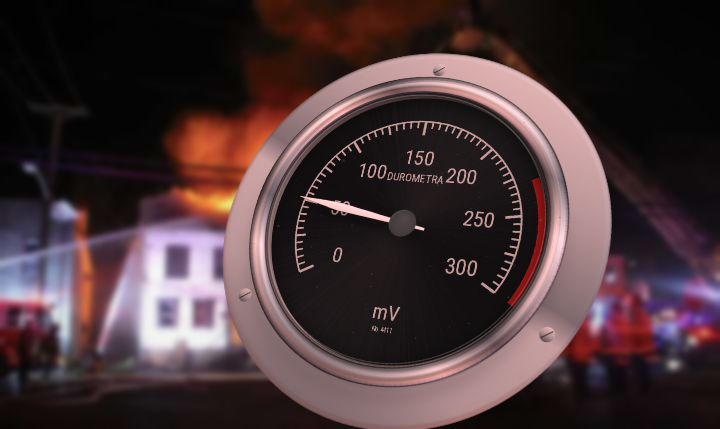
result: 50 mV
